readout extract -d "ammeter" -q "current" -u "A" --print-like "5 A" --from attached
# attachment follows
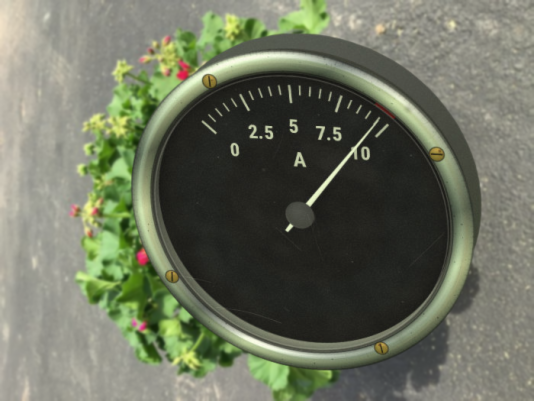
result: 9.5 A
